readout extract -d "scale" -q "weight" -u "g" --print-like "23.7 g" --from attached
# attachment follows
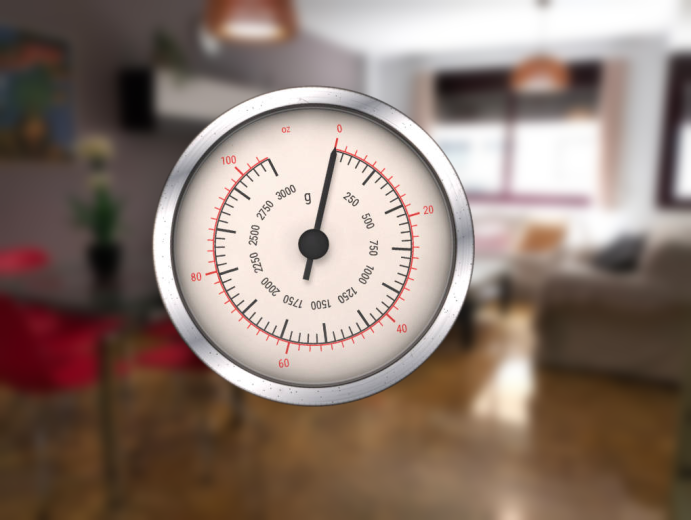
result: 0 g
